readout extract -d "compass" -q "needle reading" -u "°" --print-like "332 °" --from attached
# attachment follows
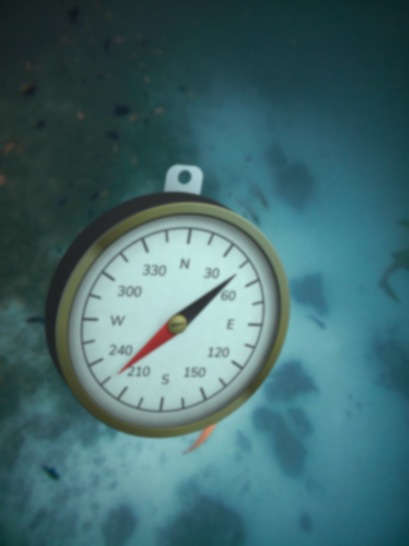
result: 225 °
